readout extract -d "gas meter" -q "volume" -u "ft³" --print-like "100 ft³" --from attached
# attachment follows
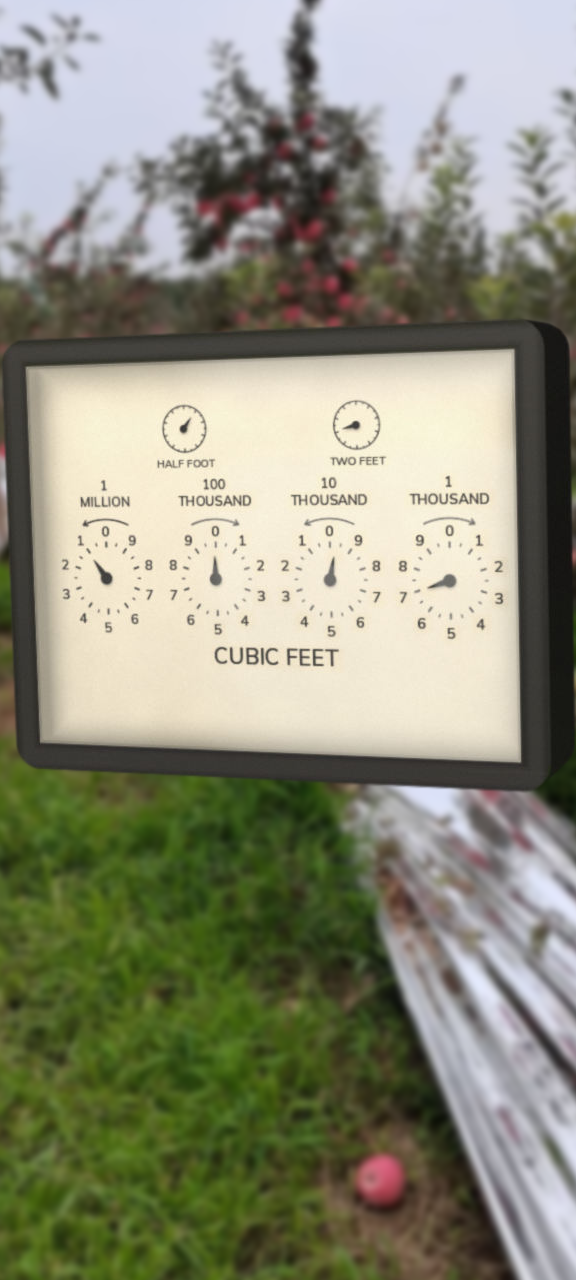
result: 99700 ft³
